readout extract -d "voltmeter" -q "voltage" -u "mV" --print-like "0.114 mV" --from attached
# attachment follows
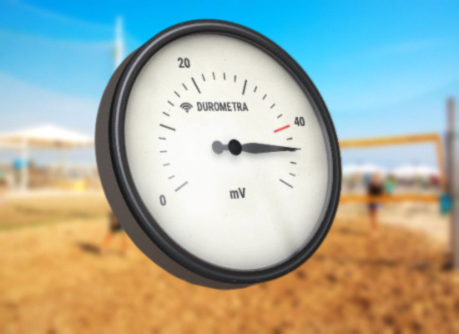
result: 44 mV
